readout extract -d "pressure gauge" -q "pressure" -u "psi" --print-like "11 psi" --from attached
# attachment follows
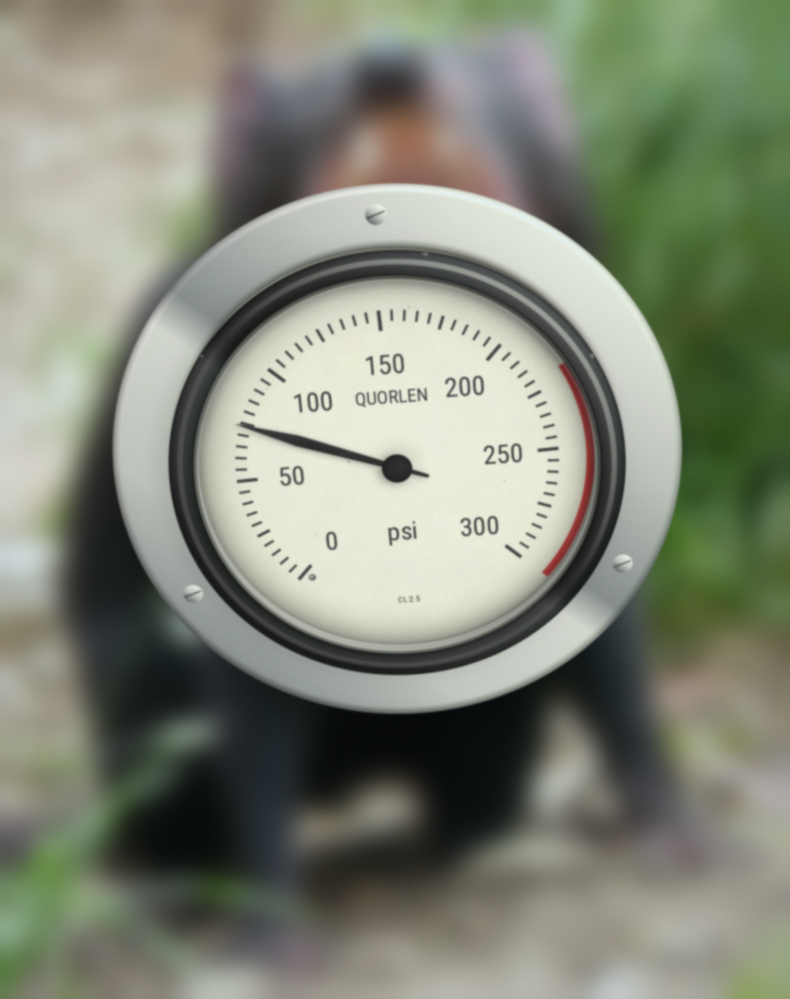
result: 75 psi
